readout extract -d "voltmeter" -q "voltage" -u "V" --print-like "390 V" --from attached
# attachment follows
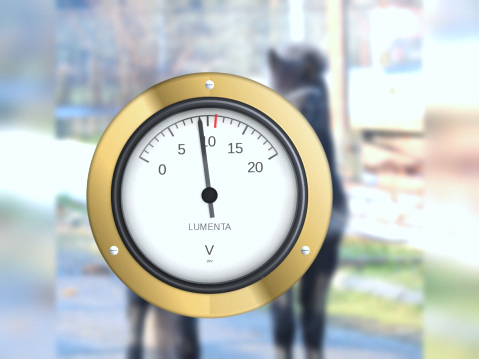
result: 9 V
